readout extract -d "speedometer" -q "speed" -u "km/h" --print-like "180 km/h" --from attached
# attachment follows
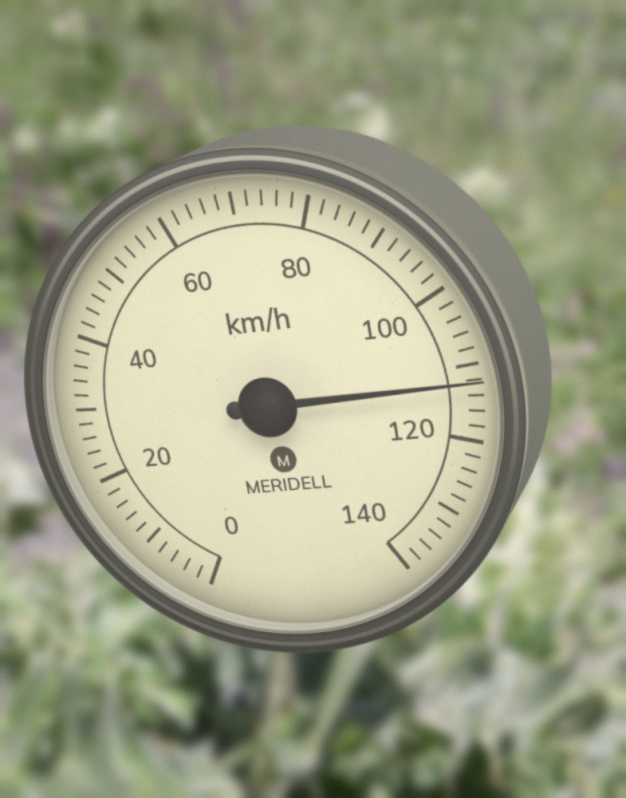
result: 112 km/h
